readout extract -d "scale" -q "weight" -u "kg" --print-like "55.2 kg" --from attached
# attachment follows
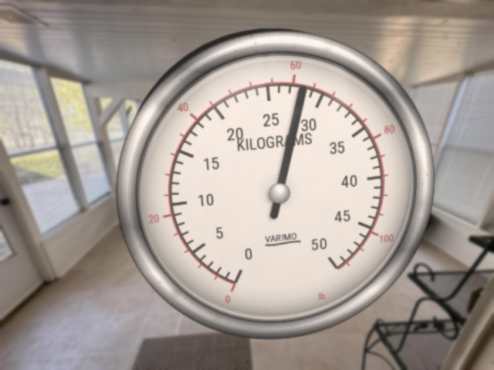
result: 28 kg
